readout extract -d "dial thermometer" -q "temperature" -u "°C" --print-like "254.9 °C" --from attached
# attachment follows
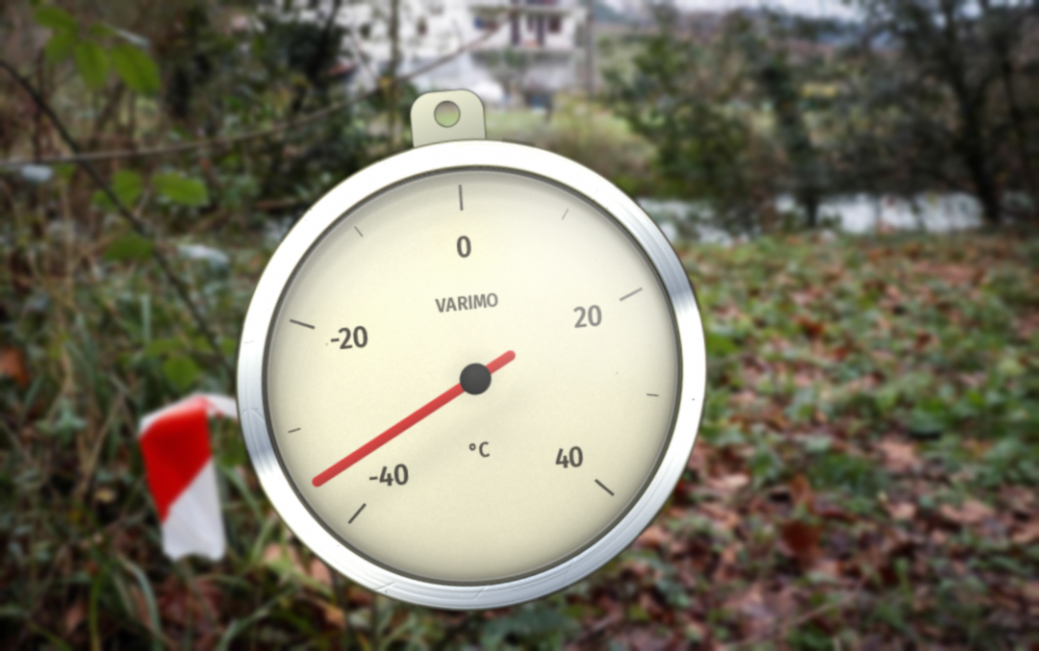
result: -35 °C
